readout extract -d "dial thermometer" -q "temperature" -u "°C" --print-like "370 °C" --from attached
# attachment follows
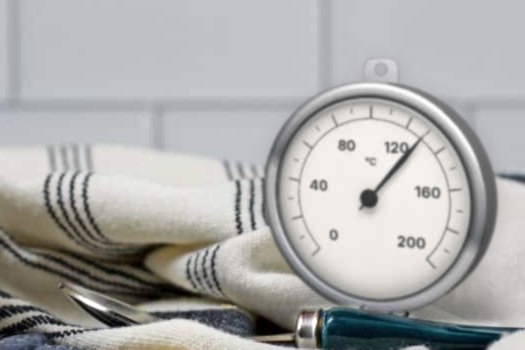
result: 130 °C
